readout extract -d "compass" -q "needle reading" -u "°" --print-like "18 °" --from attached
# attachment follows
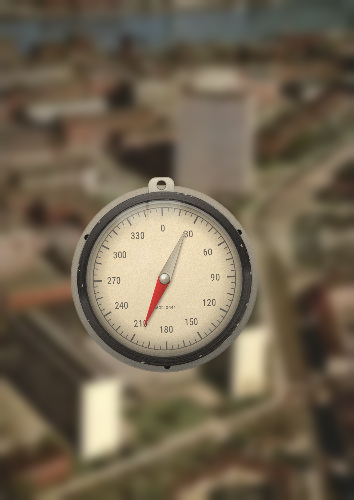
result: 205 °
